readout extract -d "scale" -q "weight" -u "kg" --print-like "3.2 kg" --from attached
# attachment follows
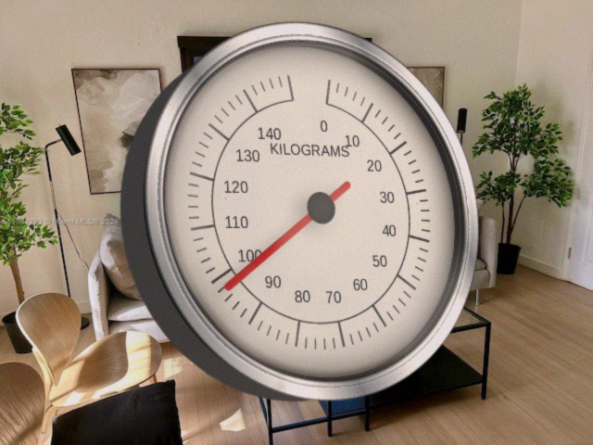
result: 98 kg
